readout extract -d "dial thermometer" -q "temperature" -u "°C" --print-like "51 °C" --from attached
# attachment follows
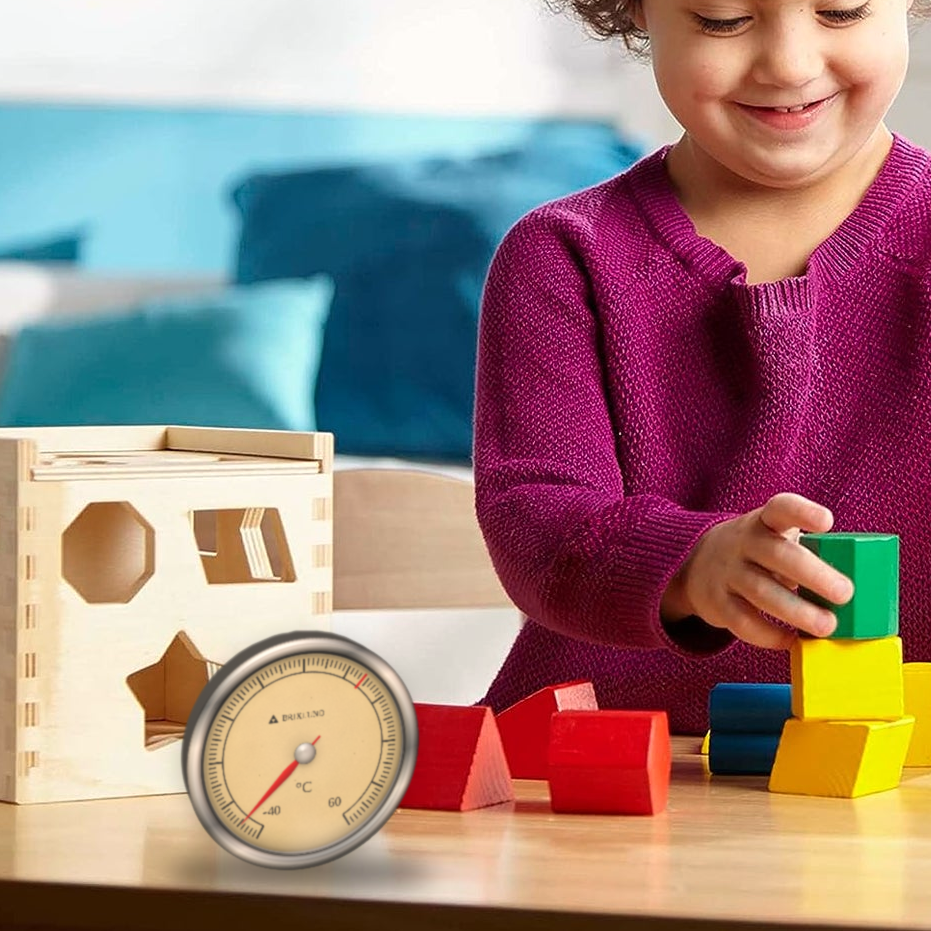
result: -35 °C
